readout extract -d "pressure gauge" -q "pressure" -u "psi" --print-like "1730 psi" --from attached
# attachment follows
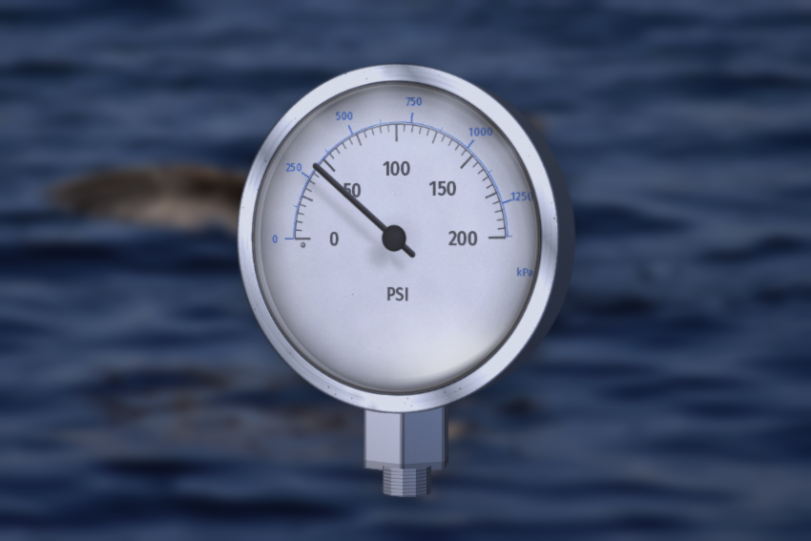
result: 45 psi
